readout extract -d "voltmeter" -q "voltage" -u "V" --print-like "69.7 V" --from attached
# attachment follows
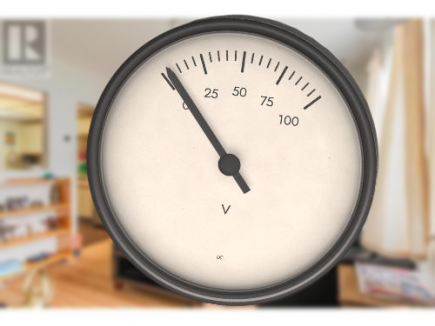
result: 5 V
